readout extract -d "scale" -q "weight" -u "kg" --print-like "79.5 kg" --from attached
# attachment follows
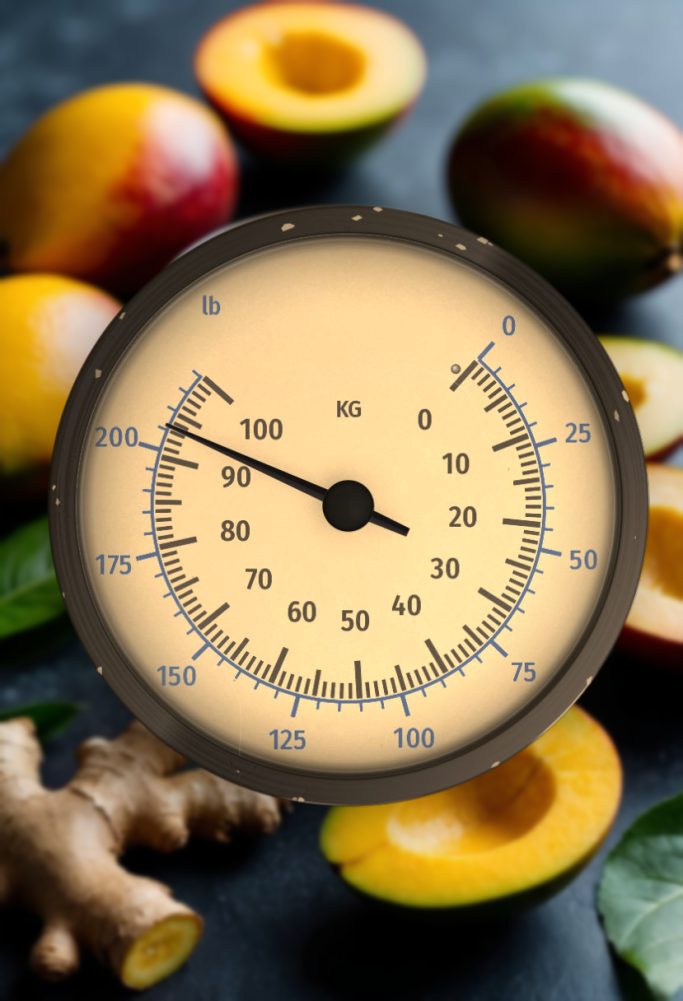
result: 93.5 kg
